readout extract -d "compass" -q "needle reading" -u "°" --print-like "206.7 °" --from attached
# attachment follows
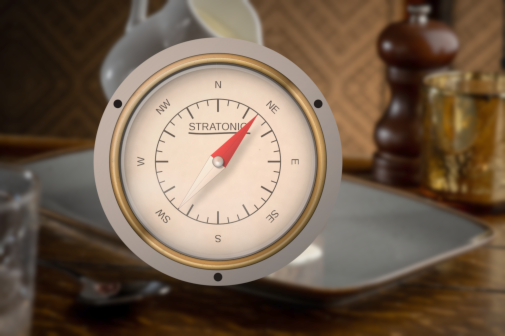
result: 40 °
